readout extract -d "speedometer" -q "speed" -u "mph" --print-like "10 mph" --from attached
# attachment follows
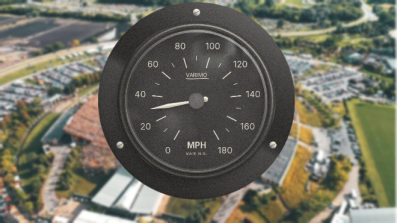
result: 30 mph
